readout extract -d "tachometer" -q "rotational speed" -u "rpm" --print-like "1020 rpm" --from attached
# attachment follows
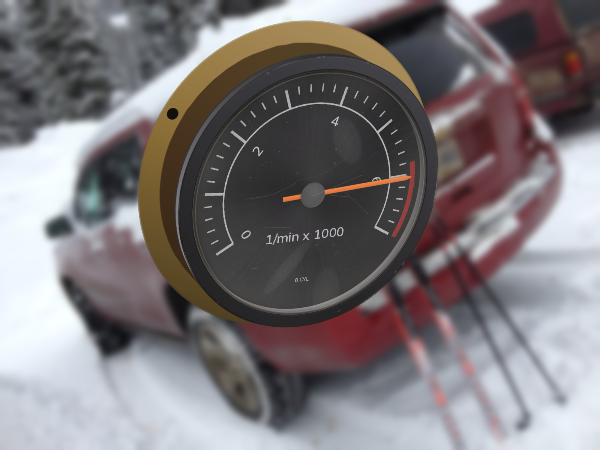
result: 6000 rpm
